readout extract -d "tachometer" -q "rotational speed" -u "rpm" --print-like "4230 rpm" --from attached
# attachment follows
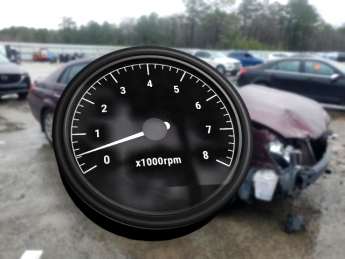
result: 400 rpm
